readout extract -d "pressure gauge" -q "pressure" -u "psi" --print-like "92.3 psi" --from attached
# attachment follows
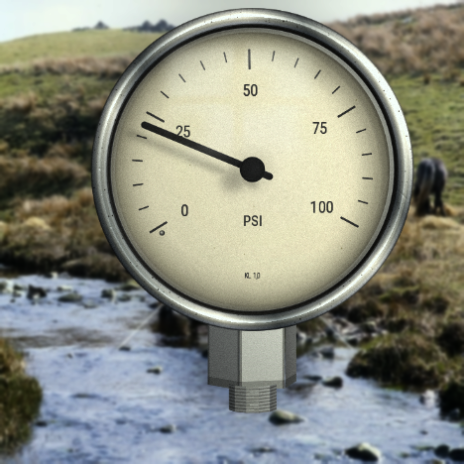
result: 22.5 psi
